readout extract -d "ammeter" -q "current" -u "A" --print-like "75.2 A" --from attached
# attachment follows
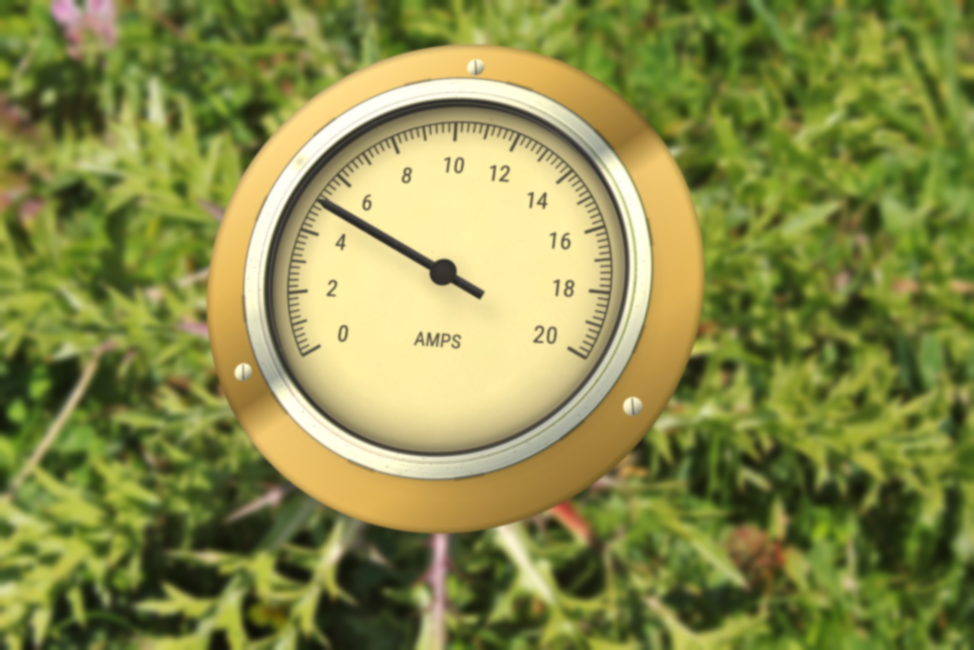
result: 5 A
